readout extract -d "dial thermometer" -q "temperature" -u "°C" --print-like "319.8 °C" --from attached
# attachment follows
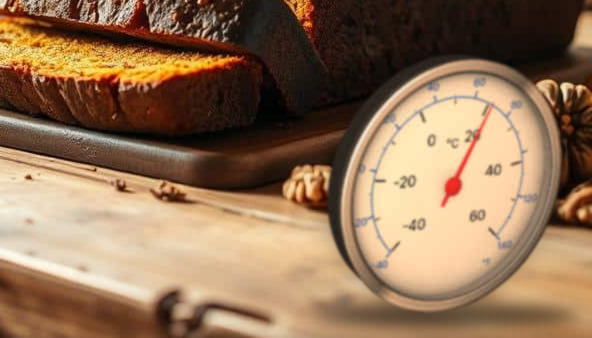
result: 20 °C
